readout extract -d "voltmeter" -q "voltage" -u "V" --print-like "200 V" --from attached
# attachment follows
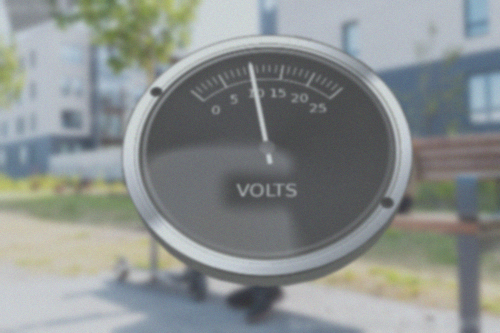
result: 10 V
